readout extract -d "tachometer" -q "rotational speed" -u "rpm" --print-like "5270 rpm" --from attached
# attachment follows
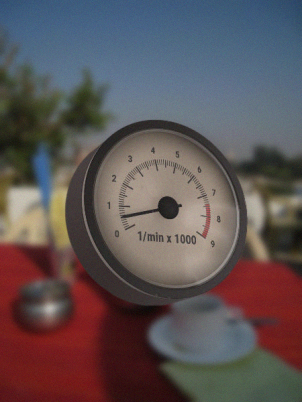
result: 500 rpm
